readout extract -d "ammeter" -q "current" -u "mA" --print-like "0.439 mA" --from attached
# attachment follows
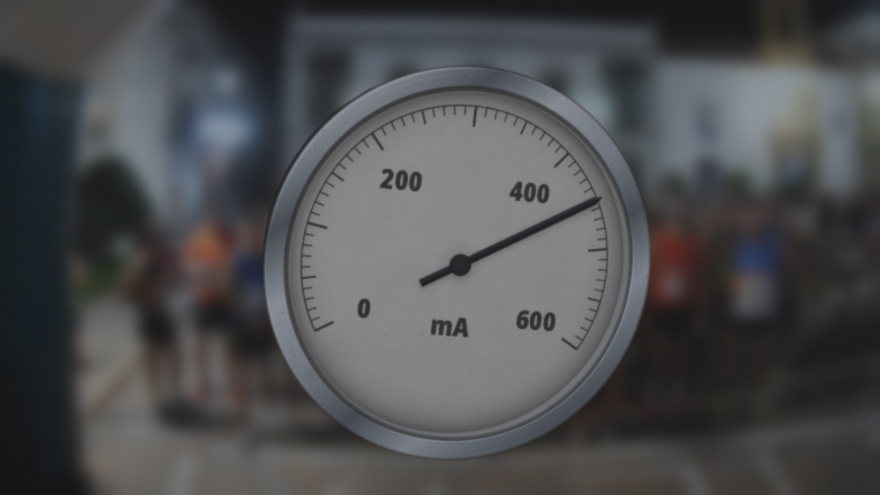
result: 450 mA
